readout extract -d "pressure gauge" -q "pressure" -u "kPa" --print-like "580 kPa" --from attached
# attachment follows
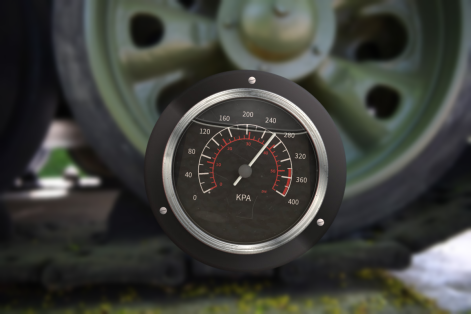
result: 260 kPa
